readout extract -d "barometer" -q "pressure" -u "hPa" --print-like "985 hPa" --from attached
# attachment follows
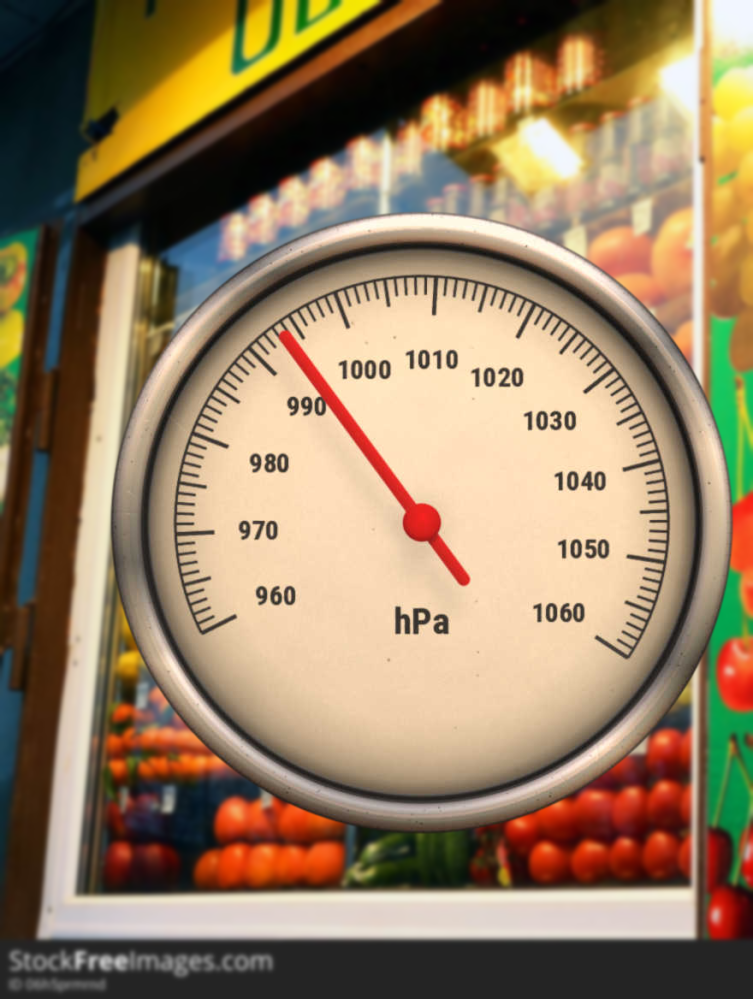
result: 993.5 hPa
